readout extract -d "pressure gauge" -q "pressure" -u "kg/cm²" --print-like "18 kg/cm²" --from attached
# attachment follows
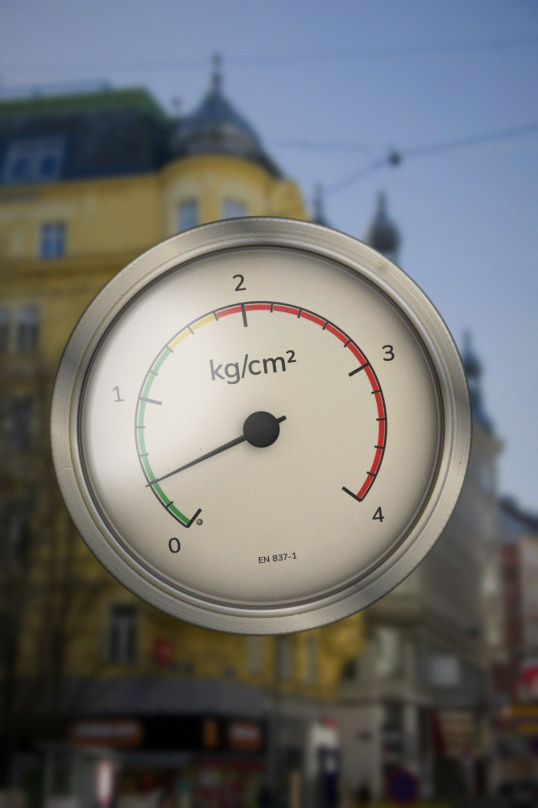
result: 0.4 kg/cm²
